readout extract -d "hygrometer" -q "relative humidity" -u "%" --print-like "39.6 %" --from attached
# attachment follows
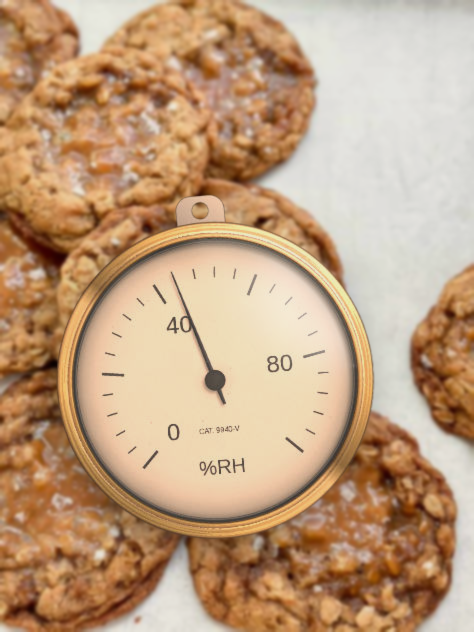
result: 44 %
